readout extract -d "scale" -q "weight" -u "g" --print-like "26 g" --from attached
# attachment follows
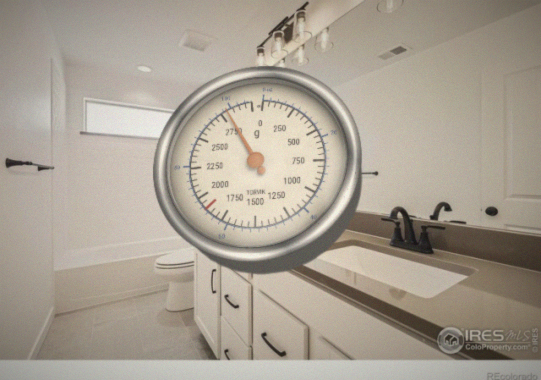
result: 2800 g
